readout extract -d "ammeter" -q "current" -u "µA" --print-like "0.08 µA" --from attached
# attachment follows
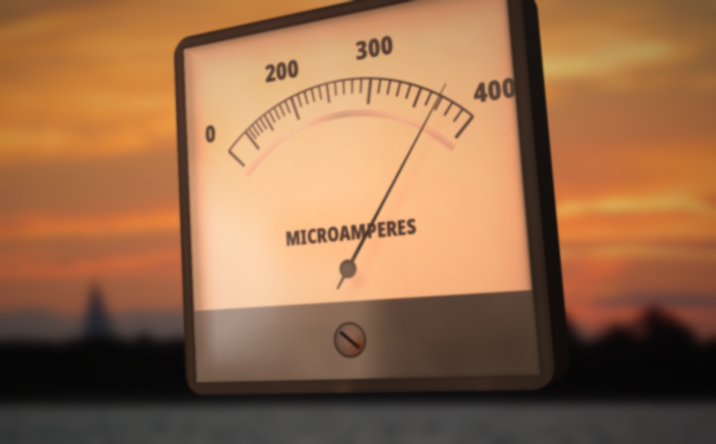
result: 370 µA
